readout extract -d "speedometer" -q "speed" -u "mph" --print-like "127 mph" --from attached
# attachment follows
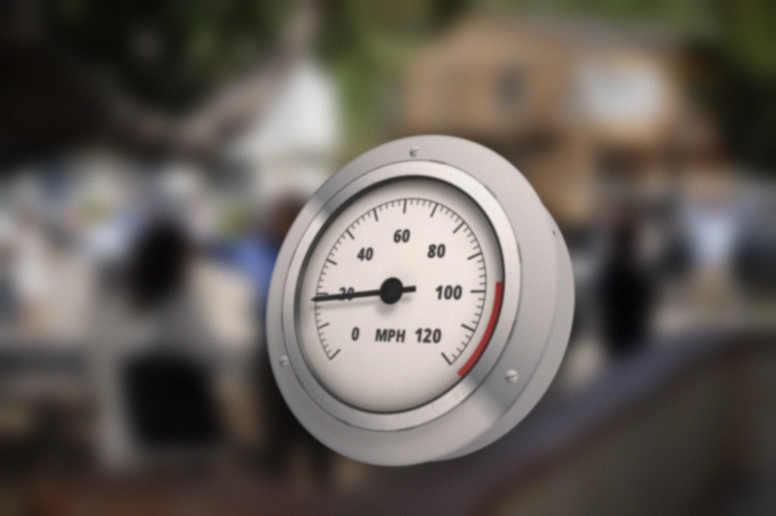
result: 18 mph
